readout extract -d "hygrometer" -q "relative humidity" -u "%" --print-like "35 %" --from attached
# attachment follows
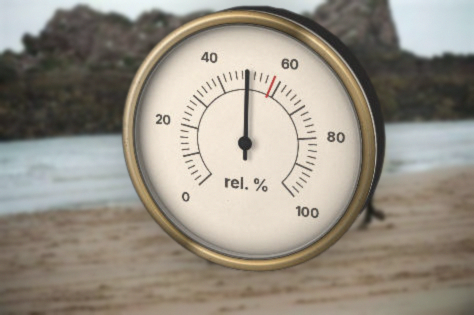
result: 50 %
